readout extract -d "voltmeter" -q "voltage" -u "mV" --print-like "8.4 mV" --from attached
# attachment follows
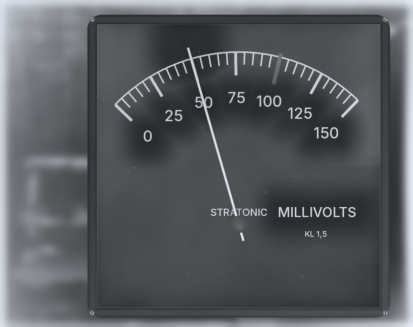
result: 50 mV
